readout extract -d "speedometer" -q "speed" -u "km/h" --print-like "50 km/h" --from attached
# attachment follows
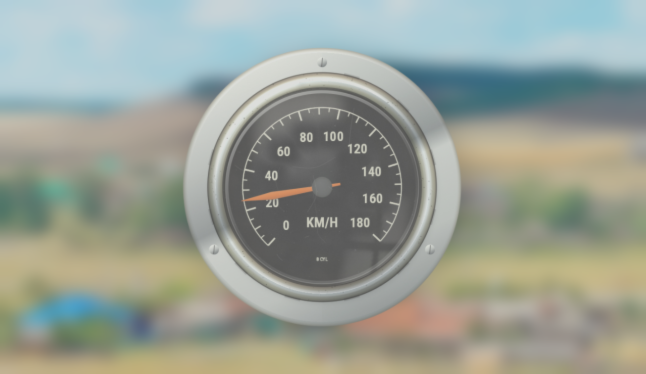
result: 25 km/h
